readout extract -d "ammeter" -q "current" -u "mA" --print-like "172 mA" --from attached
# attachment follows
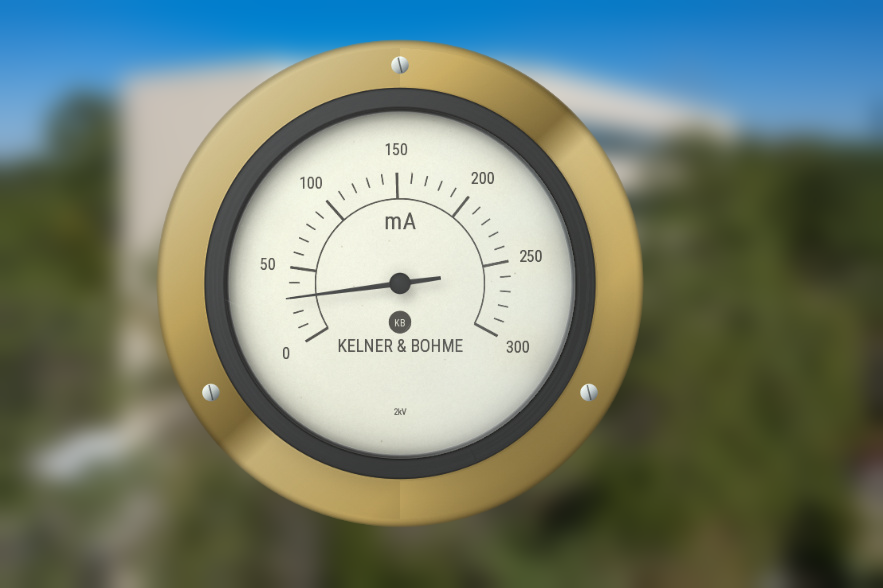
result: 30 mA
